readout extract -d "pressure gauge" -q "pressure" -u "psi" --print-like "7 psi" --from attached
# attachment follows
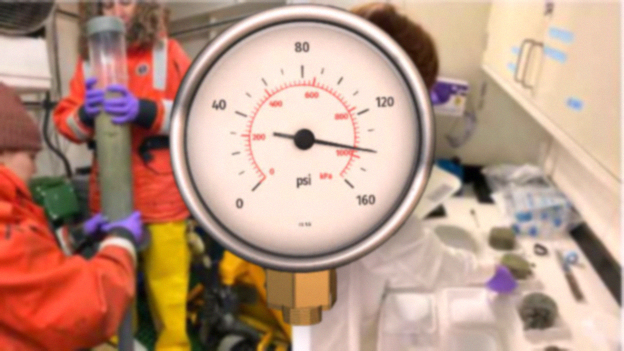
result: 140 psi
